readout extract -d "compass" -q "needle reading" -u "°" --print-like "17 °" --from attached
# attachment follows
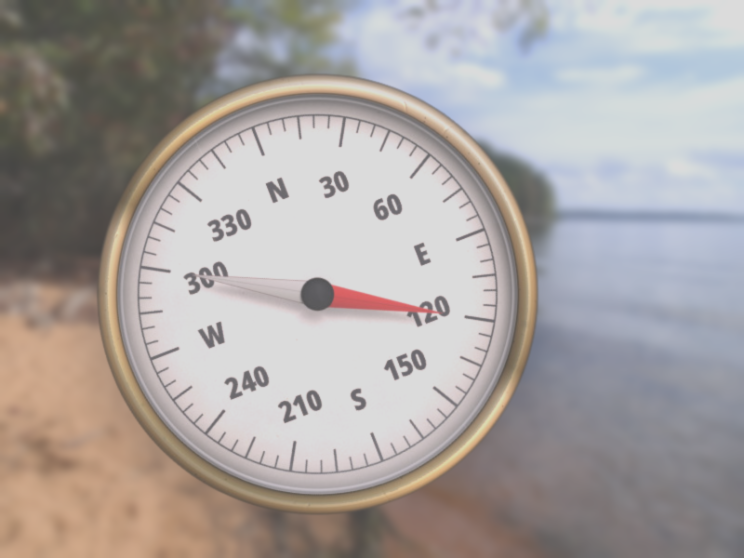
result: 120 °
